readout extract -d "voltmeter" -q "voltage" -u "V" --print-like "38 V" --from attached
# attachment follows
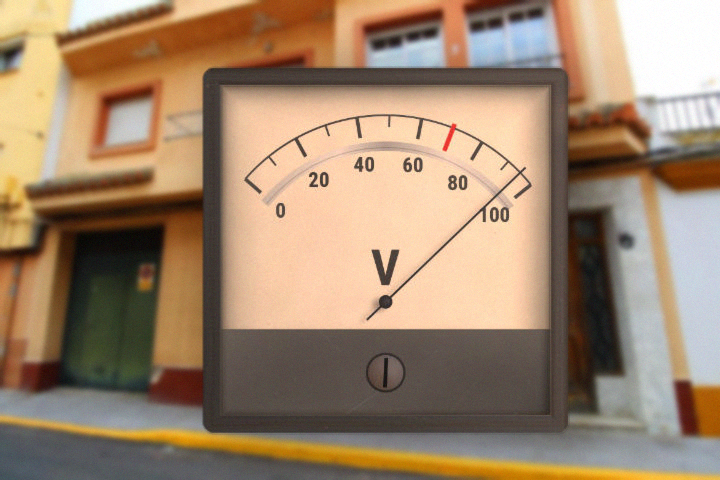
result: 95 V
